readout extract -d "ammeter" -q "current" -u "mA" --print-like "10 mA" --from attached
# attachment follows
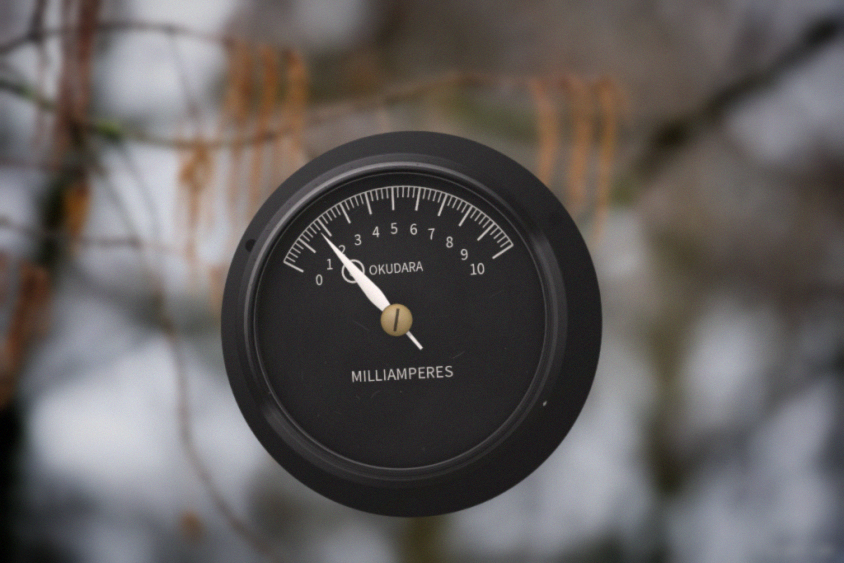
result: 1.8 mA
